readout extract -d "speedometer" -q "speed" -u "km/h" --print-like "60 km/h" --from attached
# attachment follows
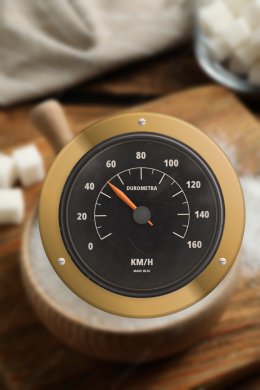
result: 50 km/h
